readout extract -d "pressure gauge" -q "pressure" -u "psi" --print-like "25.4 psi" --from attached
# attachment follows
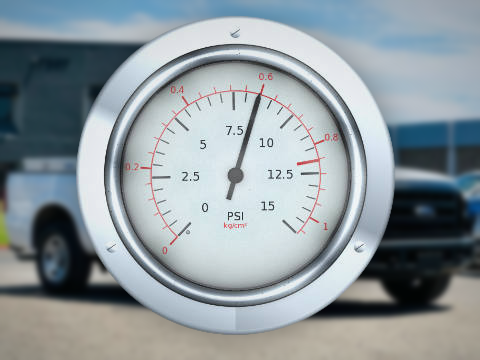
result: 8.5 psi
